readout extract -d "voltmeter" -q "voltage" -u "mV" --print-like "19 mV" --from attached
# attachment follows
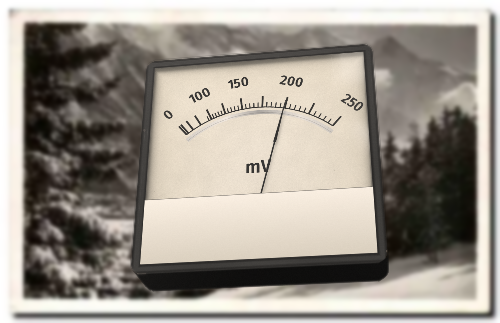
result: 200 mV
